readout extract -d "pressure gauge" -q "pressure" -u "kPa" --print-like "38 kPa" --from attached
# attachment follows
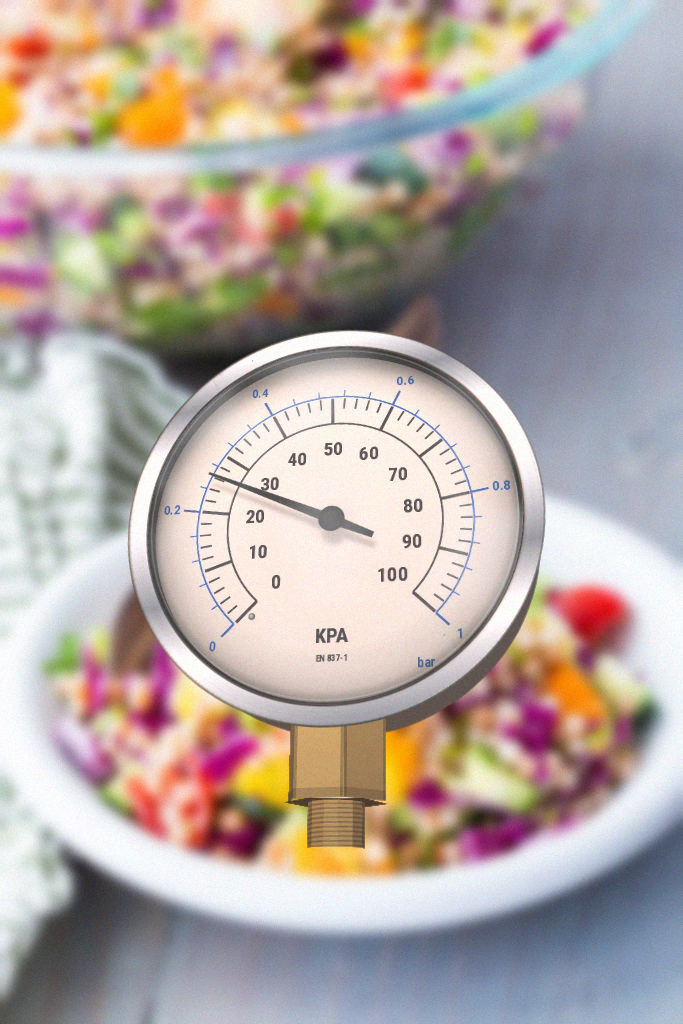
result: 26 kPa
